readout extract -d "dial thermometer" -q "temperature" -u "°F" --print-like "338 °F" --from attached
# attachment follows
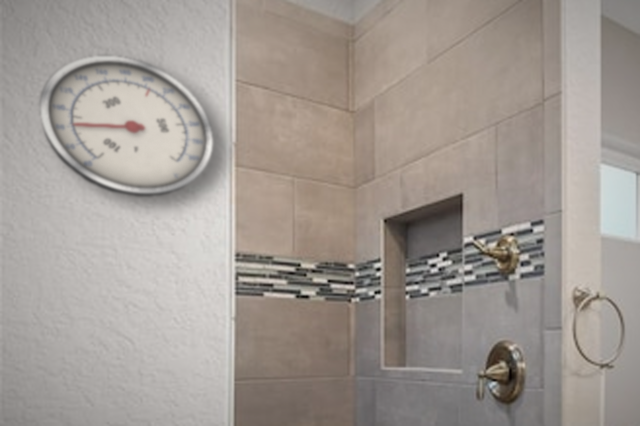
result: 180 °F
